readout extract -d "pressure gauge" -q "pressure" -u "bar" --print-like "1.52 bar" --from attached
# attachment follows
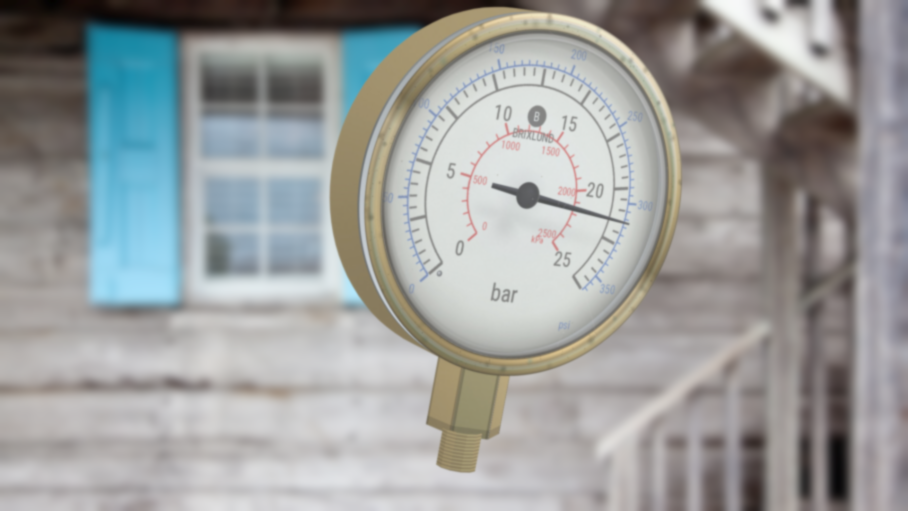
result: 21.5 bar
